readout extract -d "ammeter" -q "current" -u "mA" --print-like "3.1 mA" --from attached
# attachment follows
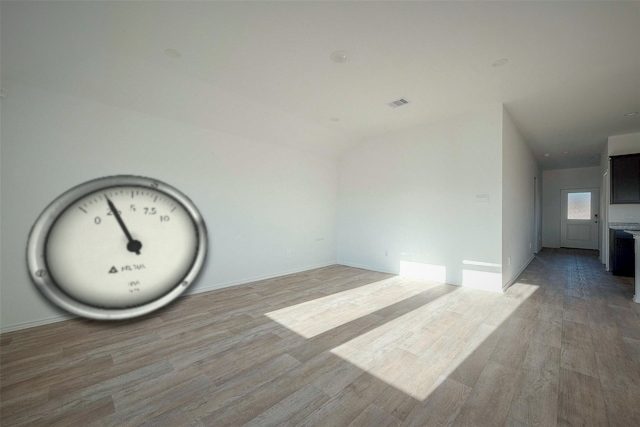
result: 2.5 mA
